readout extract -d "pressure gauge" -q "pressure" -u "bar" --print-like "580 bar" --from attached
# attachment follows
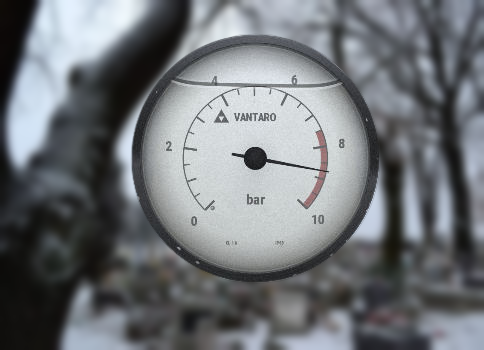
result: 8.75 bar
